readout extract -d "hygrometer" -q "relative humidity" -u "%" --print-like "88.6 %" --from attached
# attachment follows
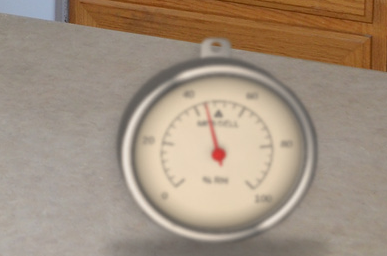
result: 44 %
